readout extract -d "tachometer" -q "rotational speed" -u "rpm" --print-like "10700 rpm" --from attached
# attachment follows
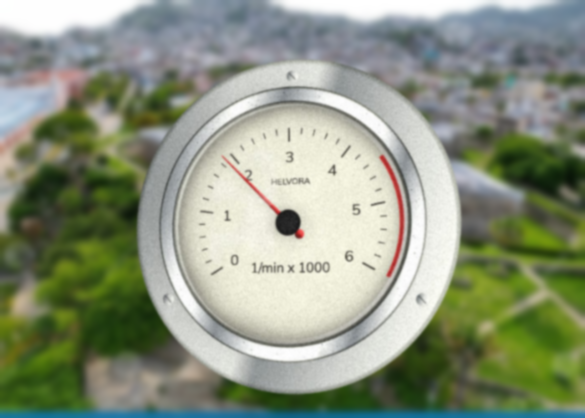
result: 1900 rpm
